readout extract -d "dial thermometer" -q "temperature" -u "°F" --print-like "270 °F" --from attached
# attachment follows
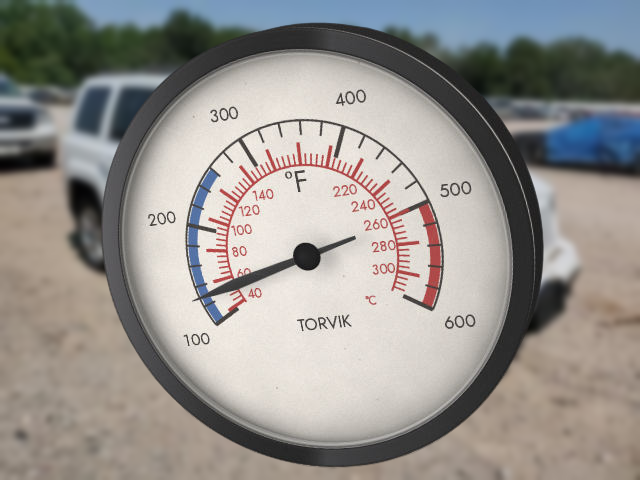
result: 130 °F
